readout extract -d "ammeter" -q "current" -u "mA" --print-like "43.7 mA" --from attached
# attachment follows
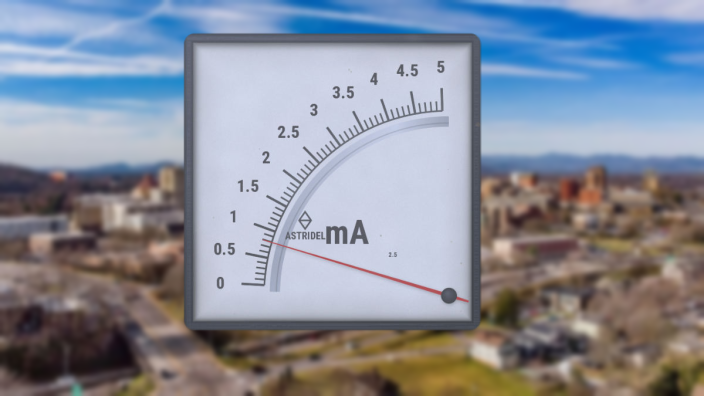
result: 0.8 mA
